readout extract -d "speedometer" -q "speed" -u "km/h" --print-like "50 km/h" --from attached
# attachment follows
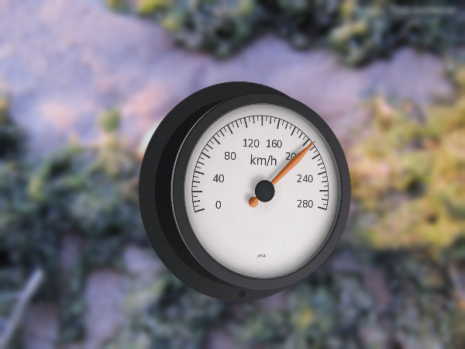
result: 205 km/h
